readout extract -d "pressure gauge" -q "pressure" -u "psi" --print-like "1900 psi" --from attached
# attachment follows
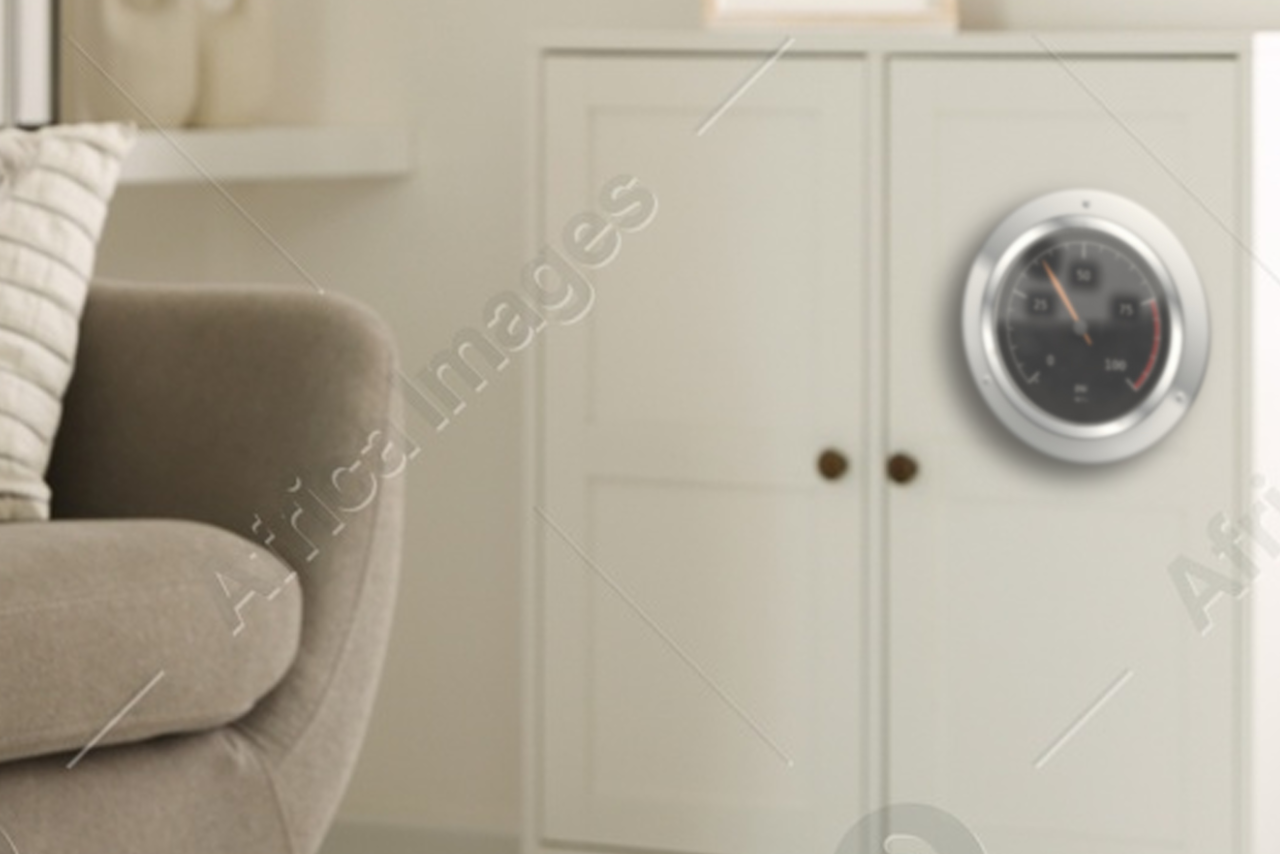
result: 37.5 psi
